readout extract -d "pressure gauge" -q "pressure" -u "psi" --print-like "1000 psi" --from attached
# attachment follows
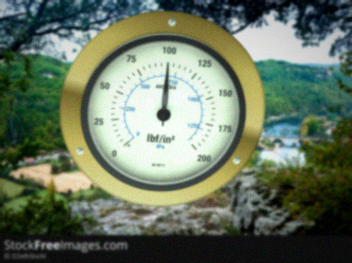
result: 100 psi
